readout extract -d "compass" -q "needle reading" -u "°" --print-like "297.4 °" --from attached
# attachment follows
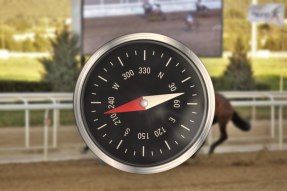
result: 225 °
